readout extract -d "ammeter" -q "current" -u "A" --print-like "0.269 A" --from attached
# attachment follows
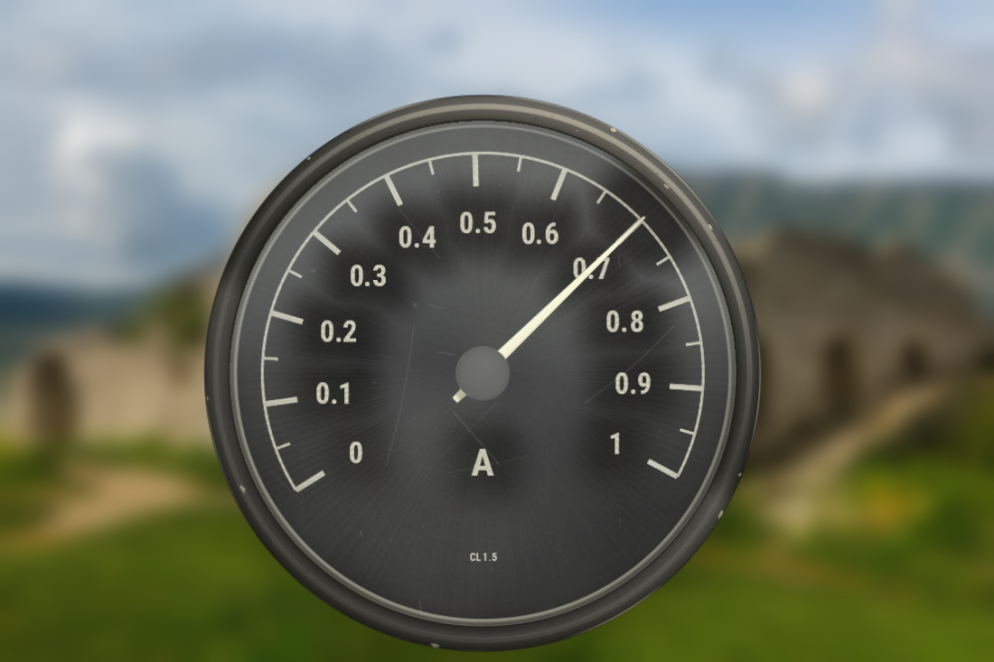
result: 0.7 A
